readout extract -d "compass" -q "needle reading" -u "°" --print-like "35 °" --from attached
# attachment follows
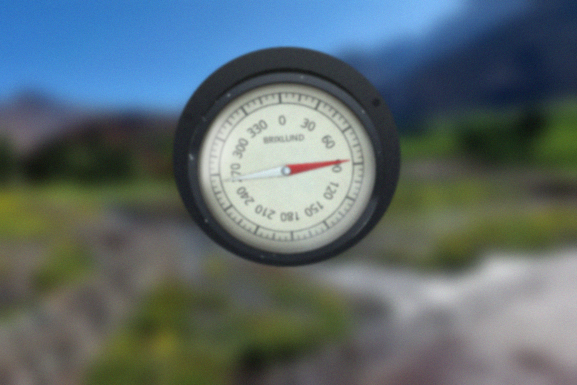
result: 85 °
